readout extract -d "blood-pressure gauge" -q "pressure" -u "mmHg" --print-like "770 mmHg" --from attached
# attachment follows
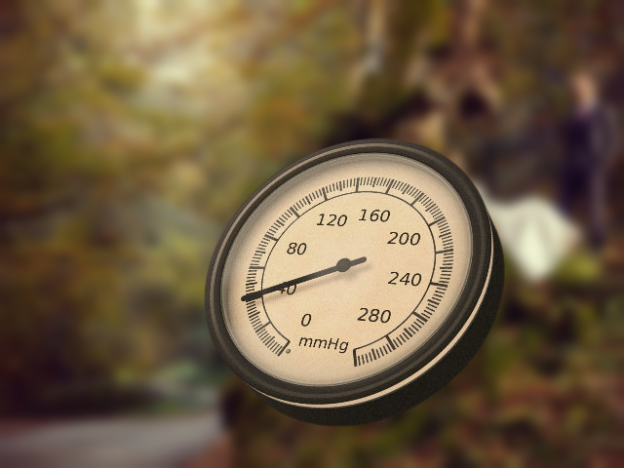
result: 40 mmHg
